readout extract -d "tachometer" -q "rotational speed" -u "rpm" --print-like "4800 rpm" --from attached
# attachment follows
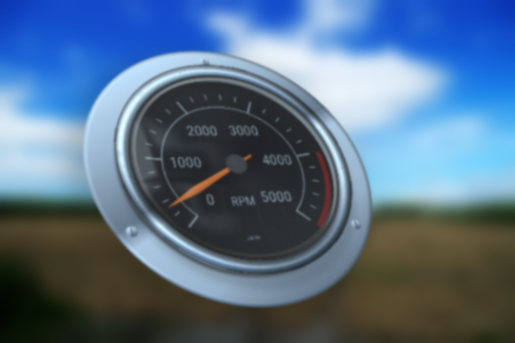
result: 300 rpm
